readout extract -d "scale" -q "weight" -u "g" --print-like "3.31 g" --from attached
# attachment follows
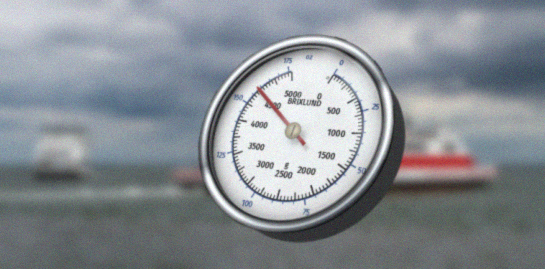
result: 4500 g
